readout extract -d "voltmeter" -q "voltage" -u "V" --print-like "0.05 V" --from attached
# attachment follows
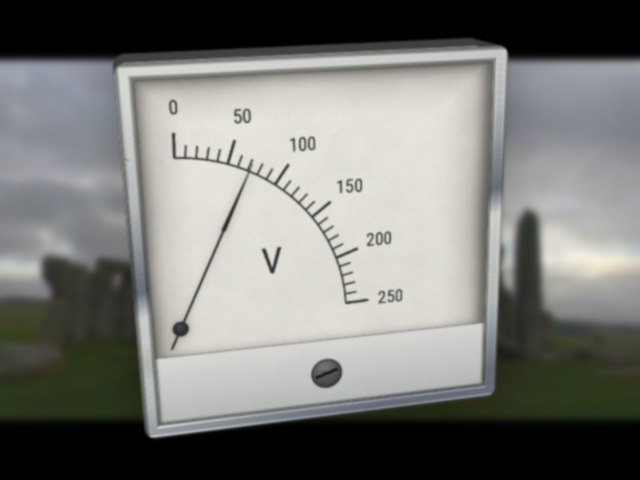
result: 70 V
